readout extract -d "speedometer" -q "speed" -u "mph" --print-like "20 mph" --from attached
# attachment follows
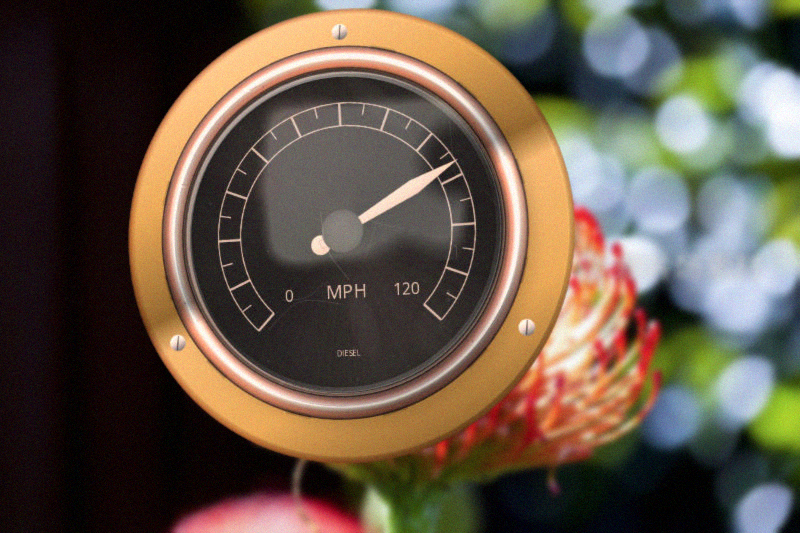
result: 87.5 mph
